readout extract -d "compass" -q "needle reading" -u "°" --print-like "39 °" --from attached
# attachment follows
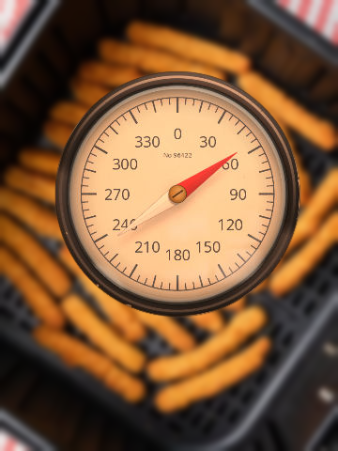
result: 55 °
